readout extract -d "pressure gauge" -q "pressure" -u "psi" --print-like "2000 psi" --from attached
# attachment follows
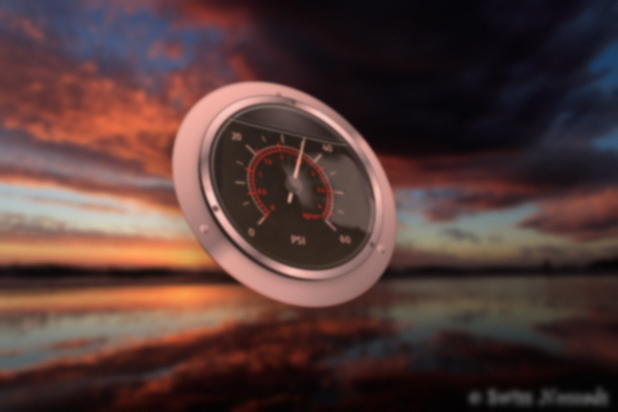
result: 35 psi
